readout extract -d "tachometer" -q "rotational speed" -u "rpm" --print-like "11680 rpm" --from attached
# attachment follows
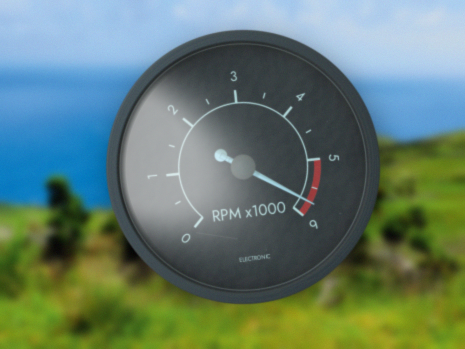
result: 5750 rpm
